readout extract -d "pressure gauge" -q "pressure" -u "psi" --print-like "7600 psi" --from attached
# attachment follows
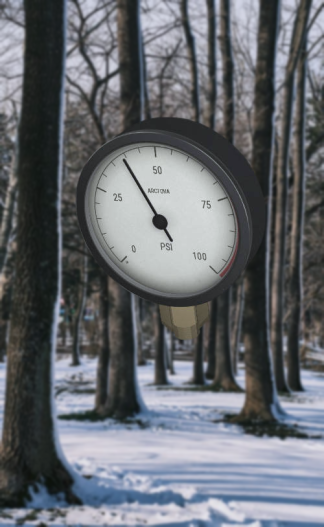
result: 40 psi
